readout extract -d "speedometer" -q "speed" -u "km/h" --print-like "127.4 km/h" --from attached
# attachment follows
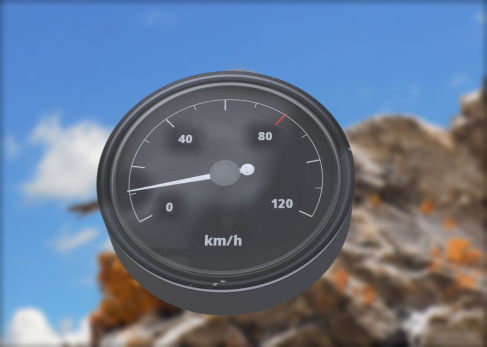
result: 10 km/h
